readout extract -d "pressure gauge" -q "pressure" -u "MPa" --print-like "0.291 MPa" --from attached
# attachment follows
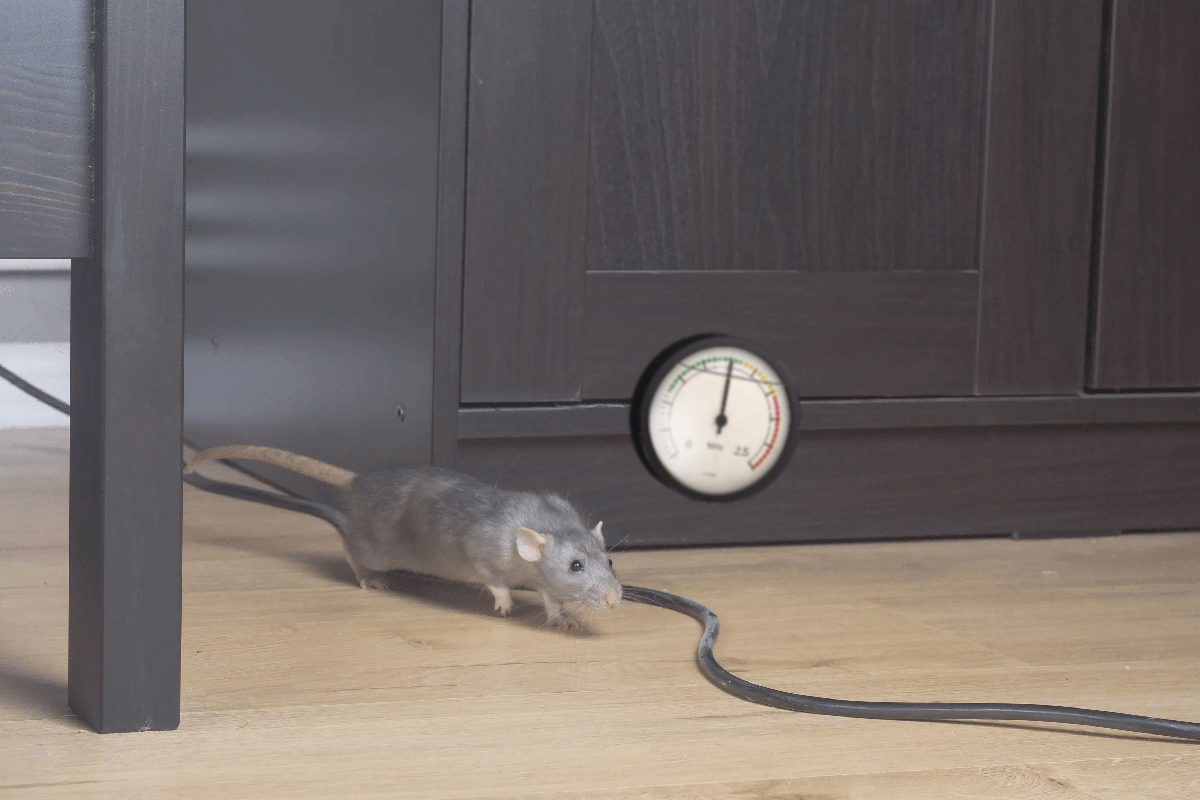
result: 1.25 MPa
